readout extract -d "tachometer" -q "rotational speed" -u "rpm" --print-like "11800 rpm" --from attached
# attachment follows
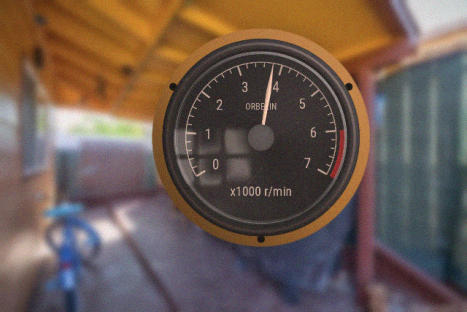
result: 3800 rpm
